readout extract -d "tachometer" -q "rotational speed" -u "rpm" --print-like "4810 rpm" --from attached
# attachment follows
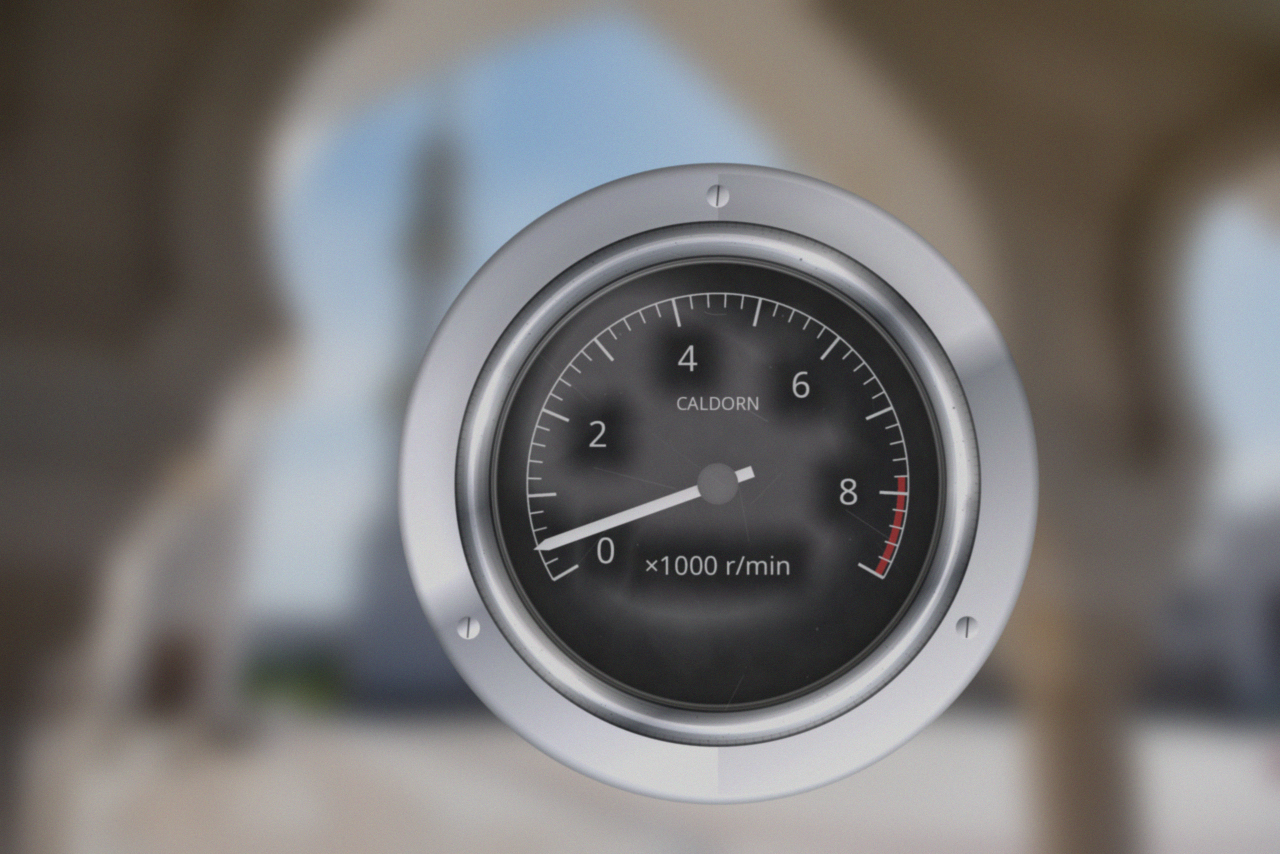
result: 400 rpm
